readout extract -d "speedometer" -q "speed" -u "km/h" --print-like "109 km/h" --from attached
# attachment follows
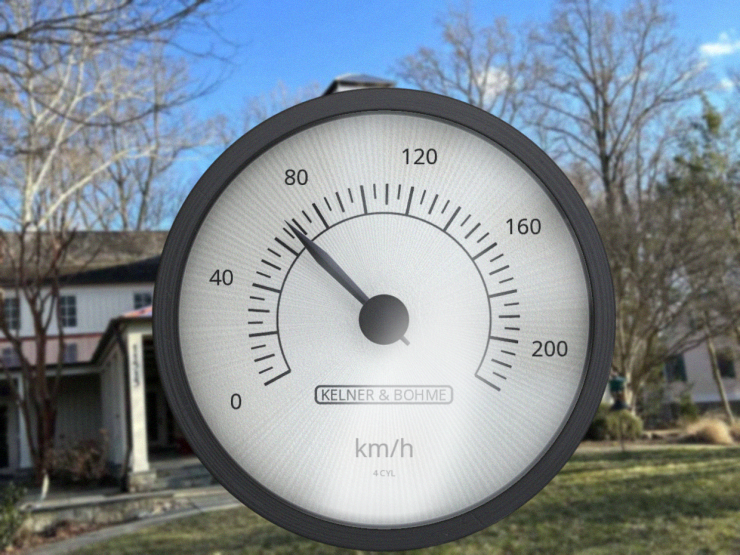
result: 67.5 km/h
